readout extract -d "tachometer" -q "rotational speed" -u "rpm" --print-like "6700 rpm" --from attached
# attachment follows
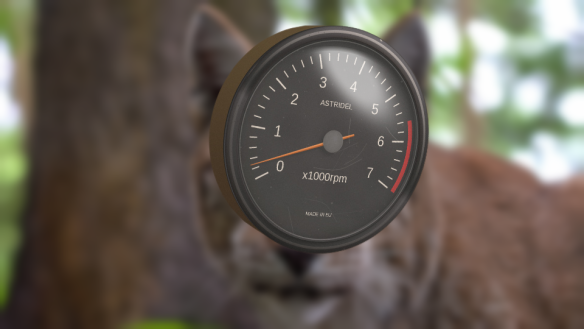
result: 300 rpm
